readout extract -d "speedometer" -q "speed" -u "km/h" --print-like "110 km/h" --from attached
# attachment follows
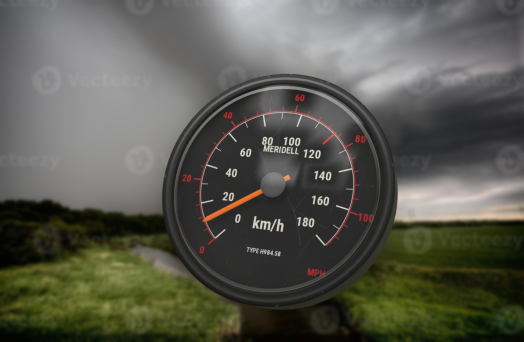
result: 10 km/h
